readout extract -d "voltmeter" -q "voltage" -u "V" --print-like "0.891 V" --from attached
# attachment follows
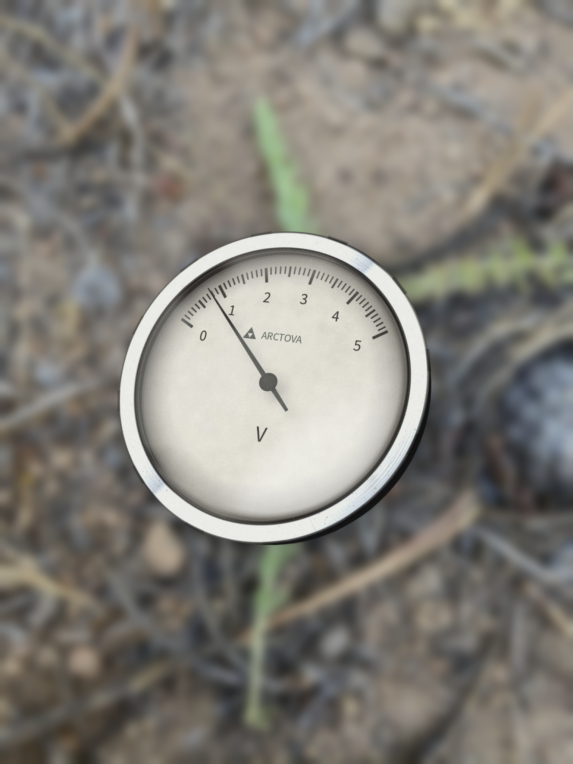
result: 0.8 V
